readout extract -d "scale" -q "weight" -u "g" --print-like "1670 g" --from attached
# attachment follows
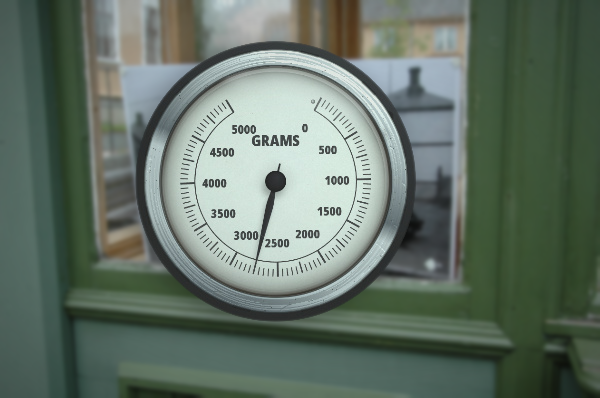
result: 2750 g
